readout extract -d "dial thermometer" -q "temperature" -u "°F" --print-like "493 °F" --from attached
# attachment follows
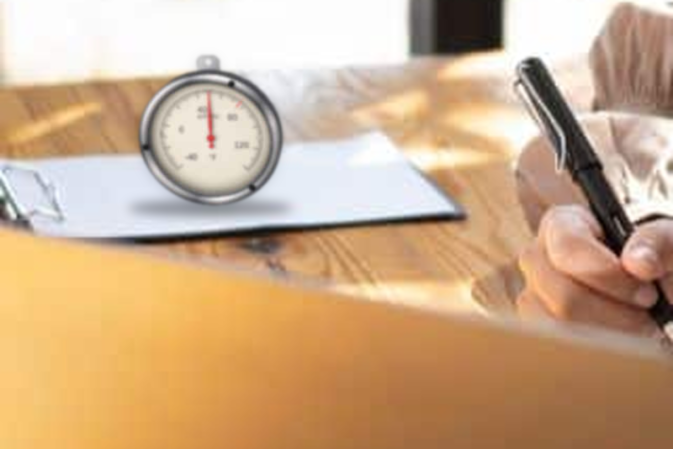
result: 50 °F
